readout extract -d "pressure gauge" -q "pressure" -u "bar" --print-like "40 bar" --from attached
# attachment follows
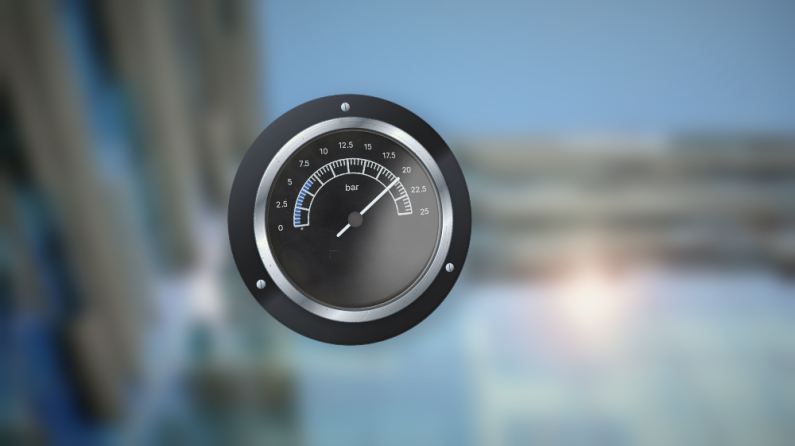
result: 20 bar
